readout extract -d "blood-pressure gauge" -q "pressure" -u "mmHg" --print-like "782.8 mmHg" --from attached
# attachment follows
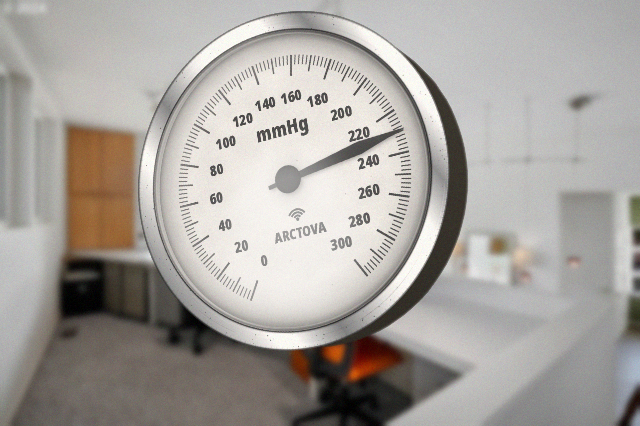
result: 230 mmHg
